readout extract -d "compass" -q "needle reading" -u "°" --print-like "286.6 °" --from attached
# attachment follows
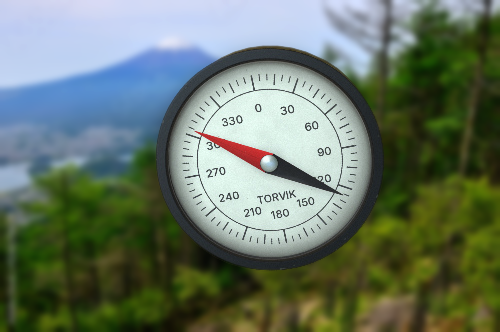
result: 305 °
